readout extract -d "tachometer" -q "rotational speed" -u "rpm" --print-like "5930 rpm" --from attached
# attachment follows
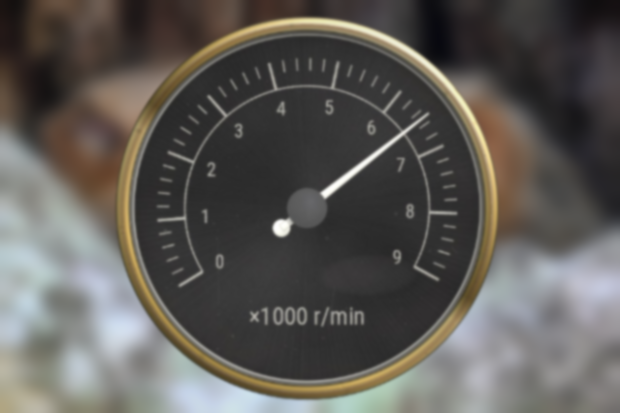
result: 6500 rpm
